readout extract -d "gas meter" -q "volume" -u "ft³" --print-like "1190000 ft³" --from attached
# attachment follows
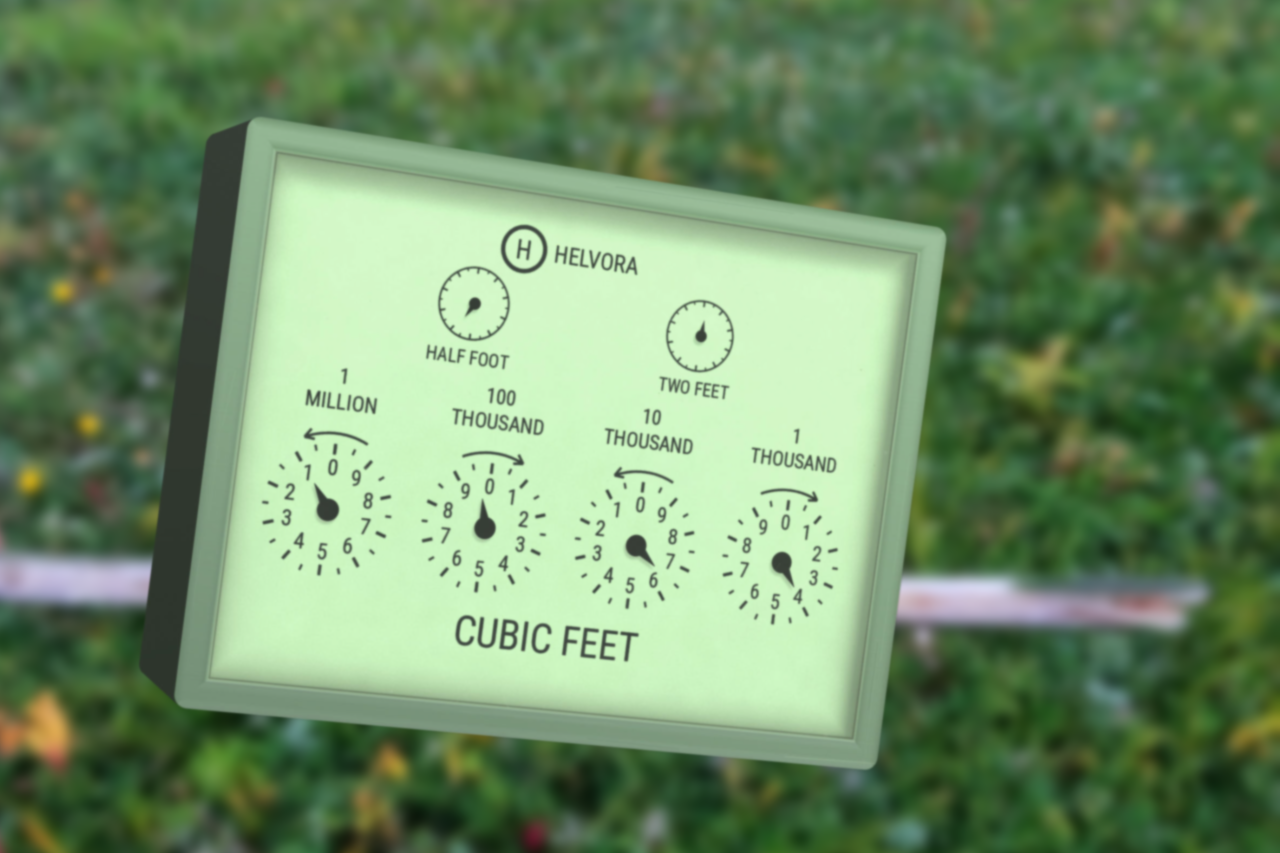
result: 96400 ft³
